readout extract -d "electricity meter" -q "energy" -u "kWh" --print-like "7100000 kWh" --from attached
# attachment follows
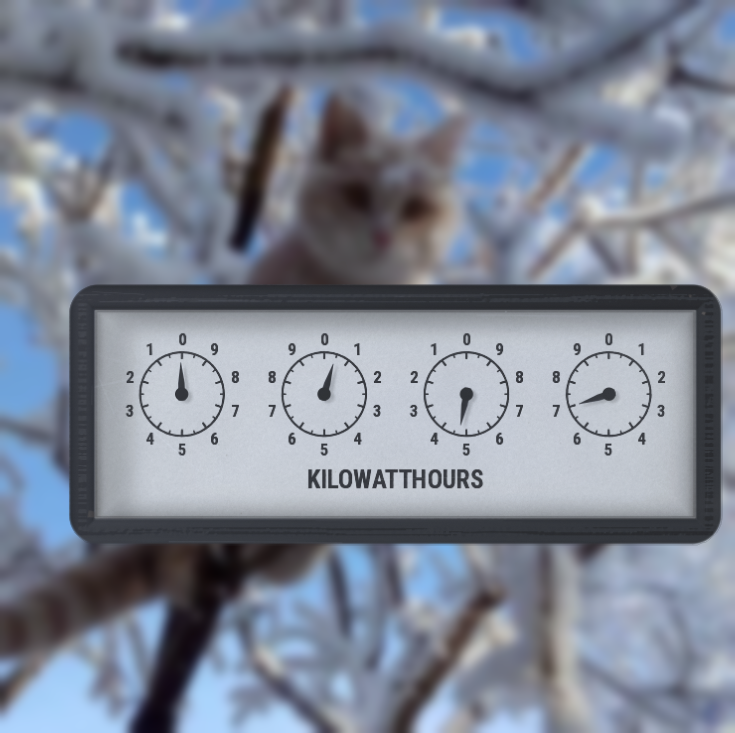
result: 47 kWh
